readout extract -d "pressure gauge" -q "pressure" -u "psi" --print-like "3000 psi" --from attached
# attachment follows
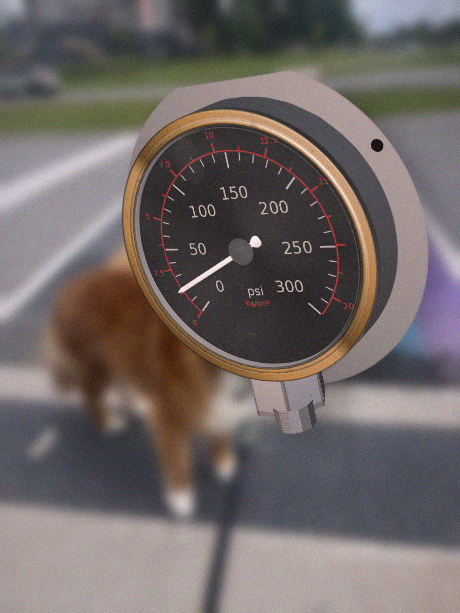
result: 20 psi
